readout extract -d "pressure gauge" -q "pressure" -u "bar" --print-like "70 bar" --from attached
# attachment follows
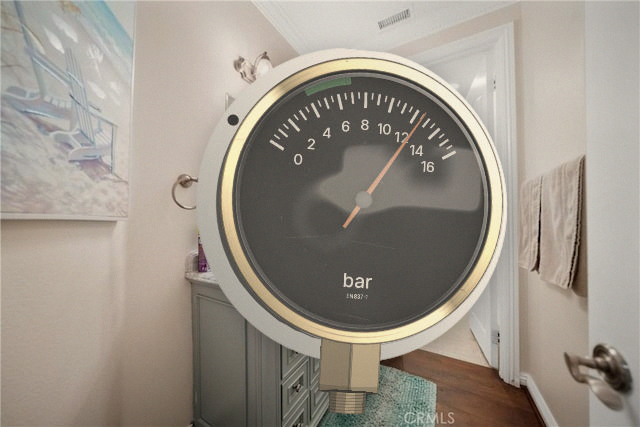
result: 12.5 bar
